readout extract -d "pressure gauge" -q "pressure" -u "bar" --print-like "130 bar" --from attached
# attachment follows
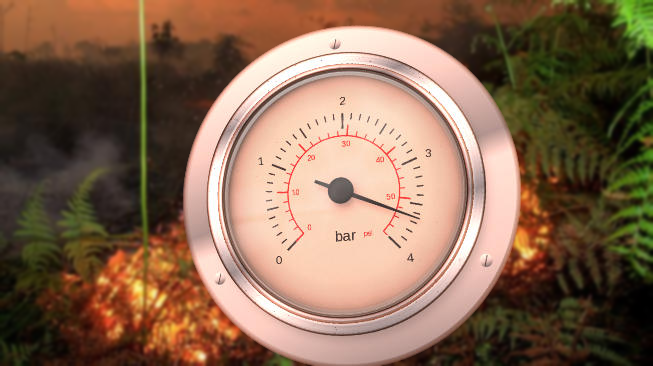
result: 3.65 bar
